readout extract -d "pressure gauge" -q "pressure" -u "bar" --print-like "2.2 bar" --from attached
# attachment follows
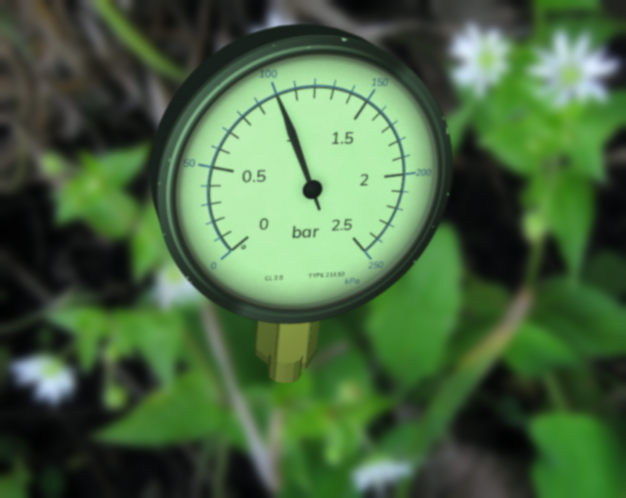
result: 1 bar
